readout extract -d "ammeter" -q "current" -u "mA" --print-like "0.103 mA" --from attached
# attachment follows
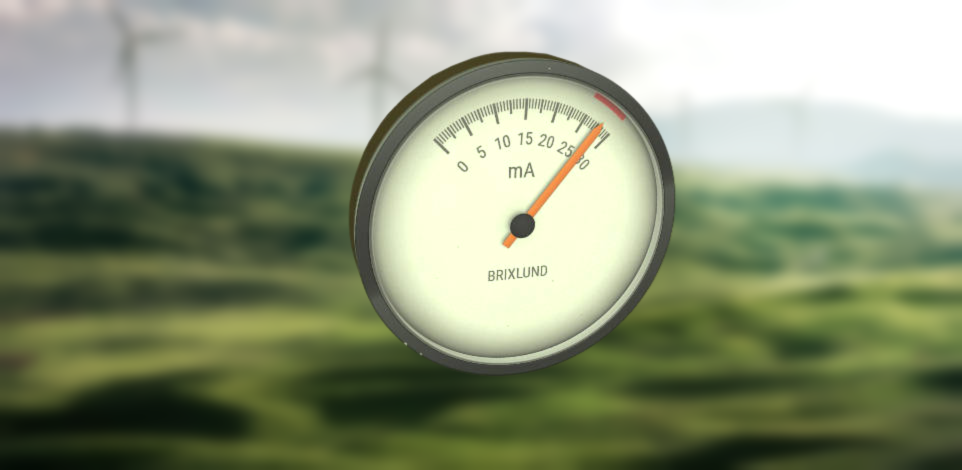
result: 27.5 mA
